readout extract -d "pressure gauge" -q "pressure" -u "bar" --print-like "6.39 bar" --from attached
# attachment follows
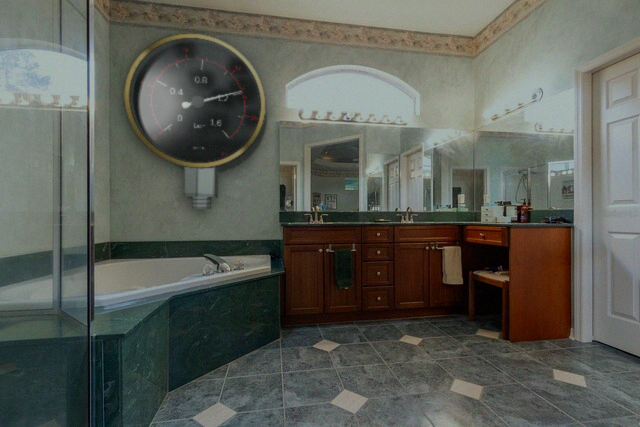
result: 1.2 bar
